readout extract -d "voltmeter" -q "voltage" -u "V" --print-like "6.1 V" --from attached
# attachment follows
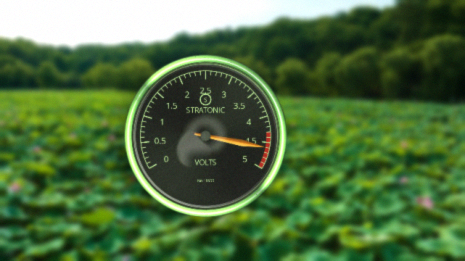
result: 4.6 V
